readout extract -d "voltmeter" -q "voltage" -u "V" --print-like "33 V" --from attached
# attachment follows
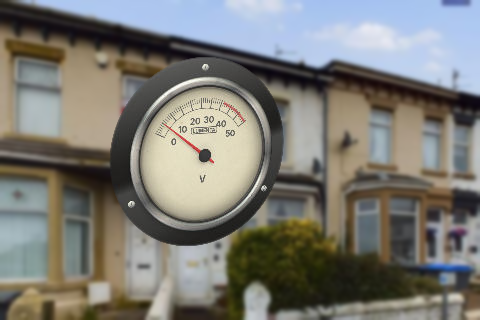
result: 5 V
